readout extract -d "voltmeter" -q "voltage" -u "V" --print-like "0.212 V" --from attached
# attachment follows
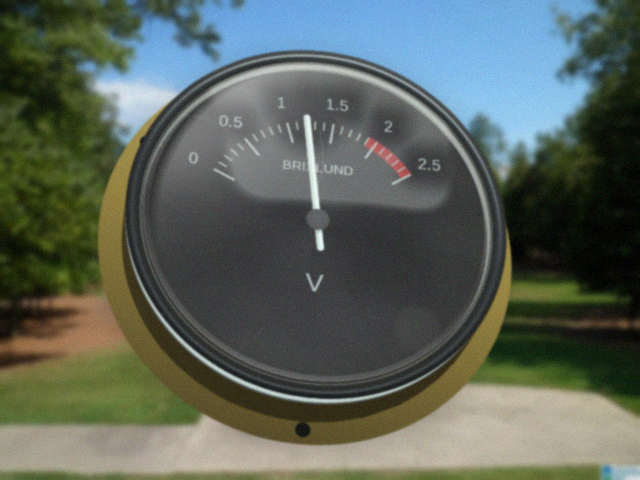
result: 1.2 V
